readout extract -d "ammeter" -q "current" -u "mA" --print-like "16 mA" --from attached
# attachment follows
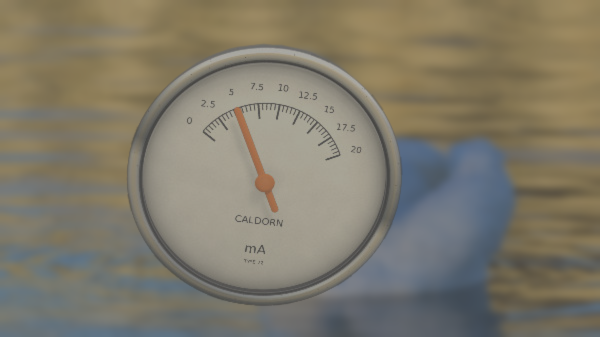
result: 5 mA
